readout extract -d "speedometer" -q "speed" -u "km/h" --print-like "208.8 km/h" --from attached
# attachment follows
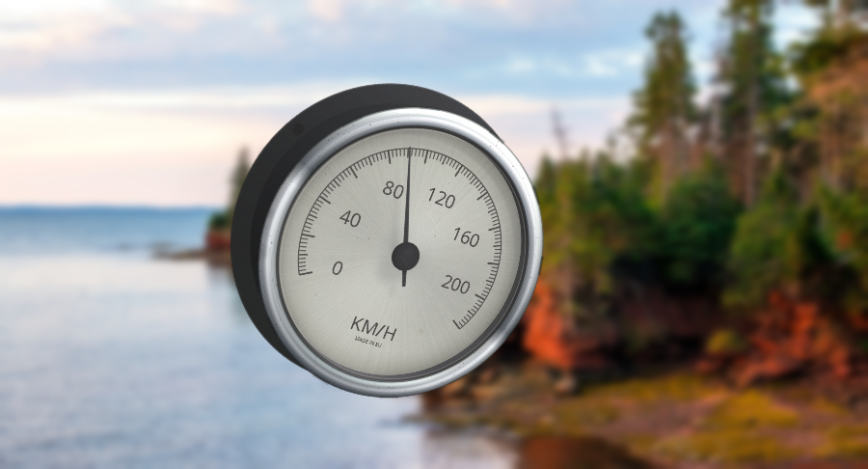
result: 90 km/h
